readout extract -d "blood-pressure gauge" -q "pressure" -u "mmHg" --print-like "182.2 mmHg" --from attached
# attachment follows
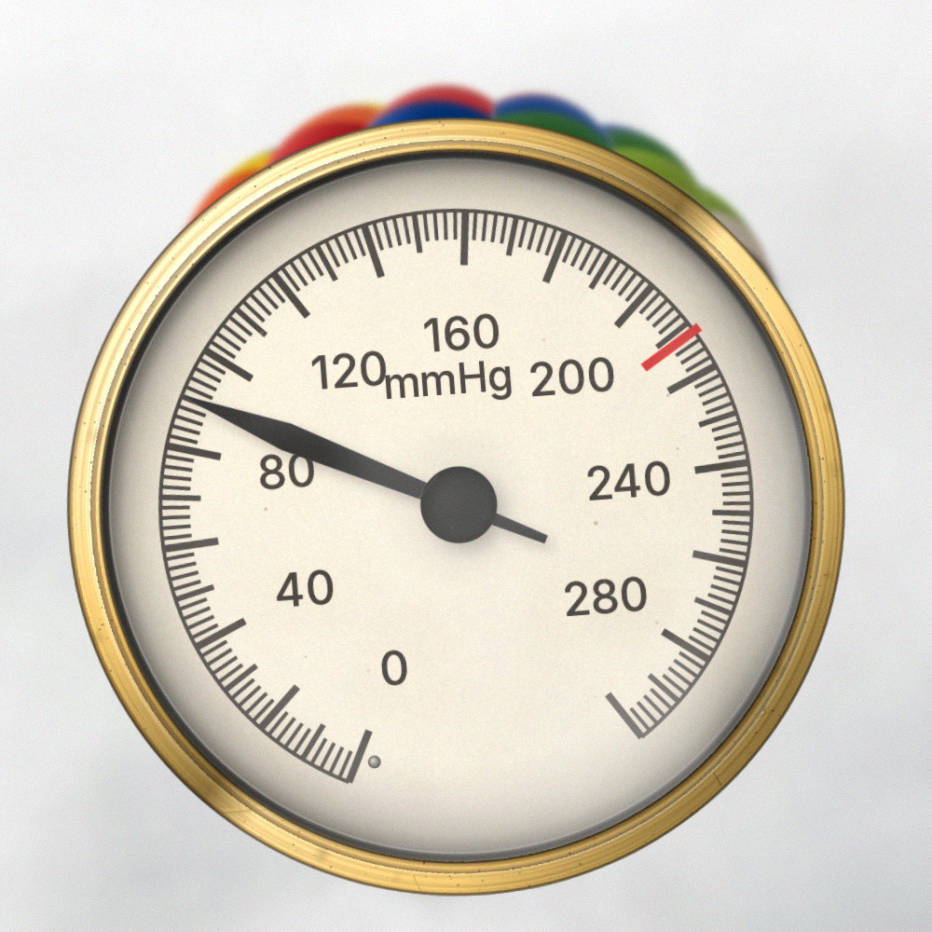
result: 90 mmHg
